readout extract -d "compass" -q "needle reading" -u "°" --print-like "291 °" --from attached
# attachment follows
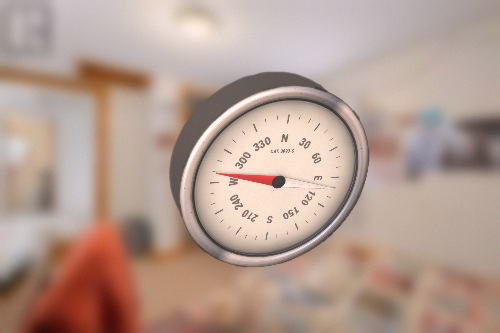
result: 280 °
